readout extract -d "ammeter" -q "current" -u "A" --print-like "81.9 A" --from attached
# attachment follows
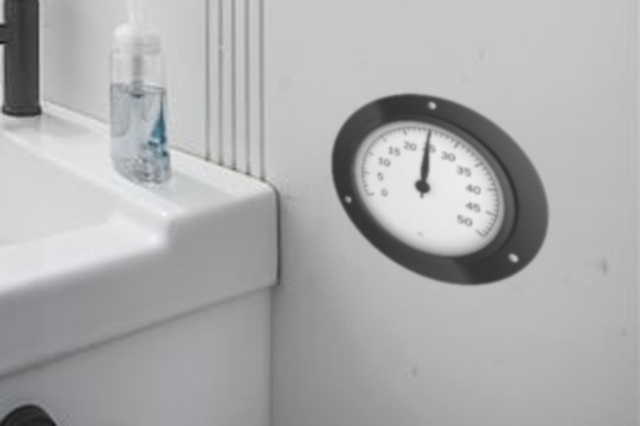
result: 25 A
